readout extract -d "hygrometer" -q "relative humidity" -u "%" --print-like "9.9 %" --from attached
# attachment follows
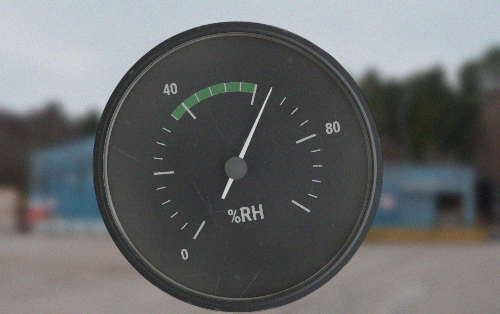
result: 64 %
